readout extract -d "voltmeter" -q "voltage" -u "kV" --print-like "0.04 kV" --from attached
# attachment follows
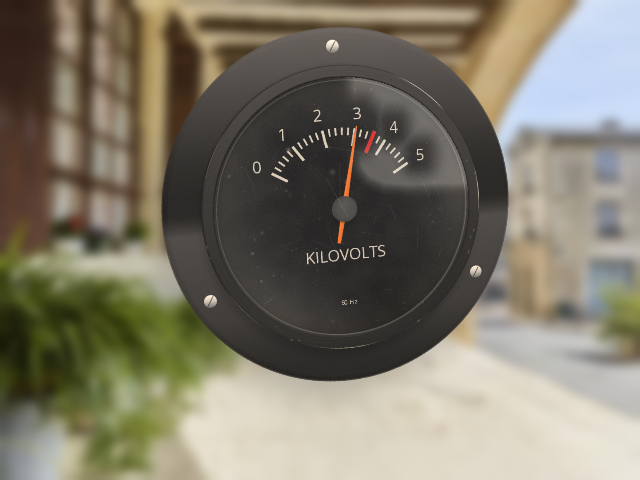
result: 3 kV
